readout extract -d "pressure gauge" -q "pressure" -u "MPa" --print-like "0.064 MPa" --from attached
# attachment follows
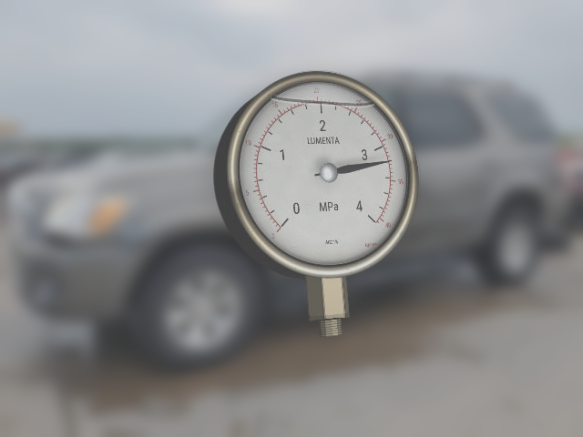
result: 3.2 MPa
